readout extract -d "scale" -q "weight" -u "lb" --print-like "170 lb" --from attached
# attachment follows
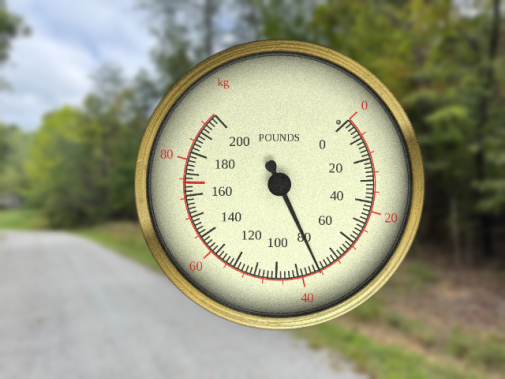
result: 80 lb
